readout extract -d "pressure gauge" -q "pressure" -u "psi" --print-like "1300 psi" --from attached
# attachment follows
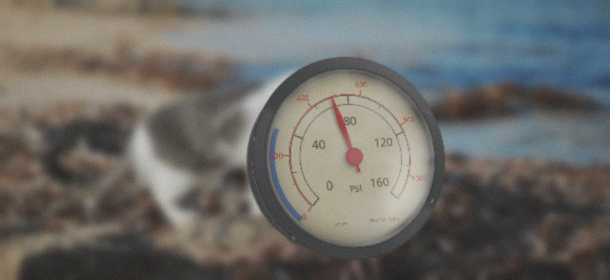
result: 70 psi
